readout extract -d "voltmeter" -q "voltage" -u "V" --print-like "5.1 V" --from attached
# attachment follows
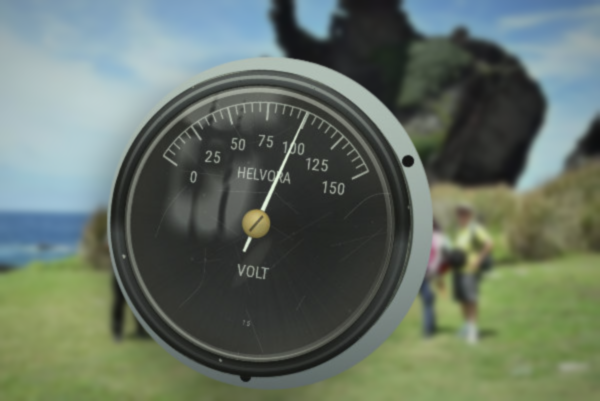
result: 100 V
